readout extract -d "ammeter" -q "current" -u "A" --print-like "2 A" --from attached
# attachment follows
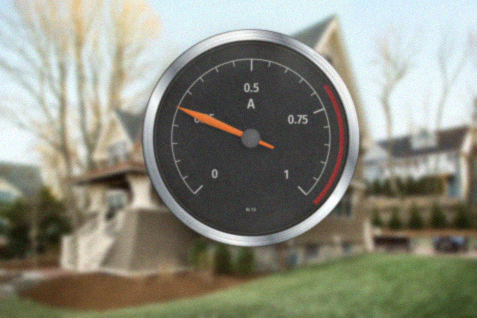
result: 0.25 A
